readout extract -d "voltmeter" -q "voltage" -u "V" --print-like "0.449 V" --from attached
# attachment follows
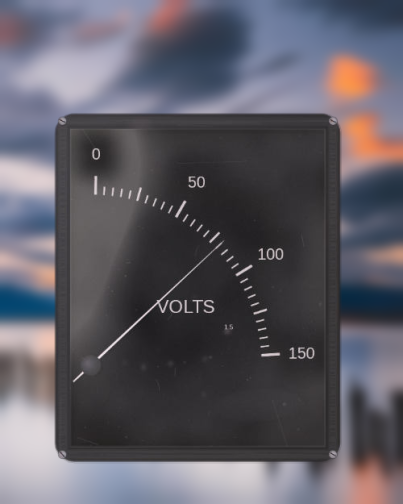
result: 80 V
